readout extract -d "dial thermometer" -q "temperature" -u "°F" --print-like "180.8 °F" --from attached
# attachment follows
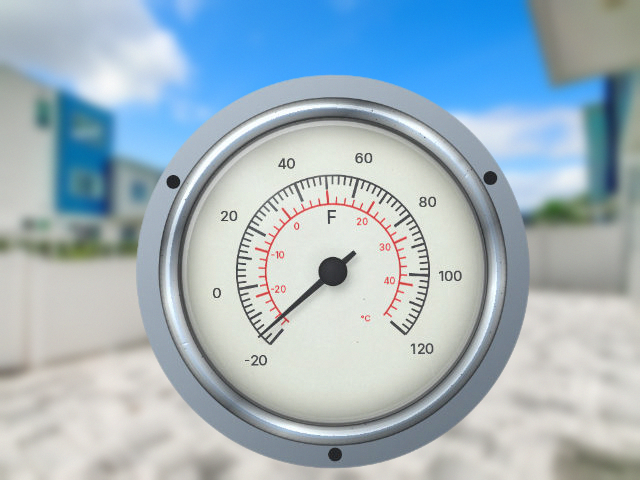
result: -16 °F
